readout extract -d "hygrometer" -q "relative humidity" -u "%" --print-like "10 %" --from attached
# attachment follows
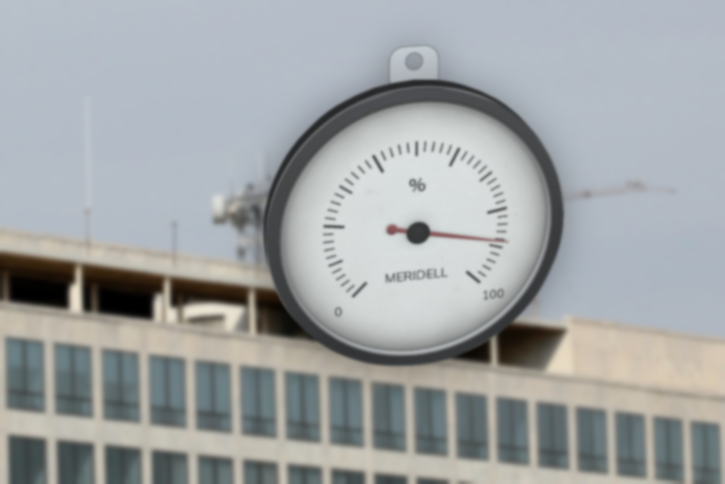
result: 88 %
